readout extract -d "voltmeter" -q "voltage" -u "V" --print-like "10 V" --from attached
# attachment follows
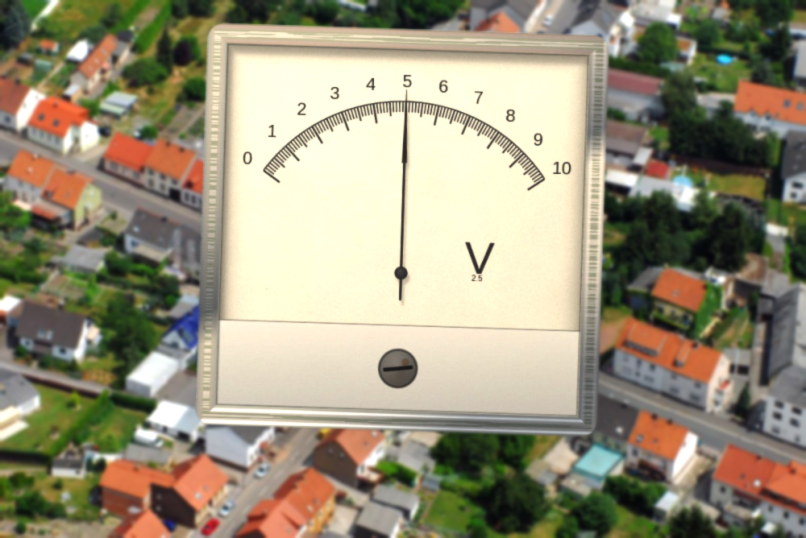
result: 5 V
